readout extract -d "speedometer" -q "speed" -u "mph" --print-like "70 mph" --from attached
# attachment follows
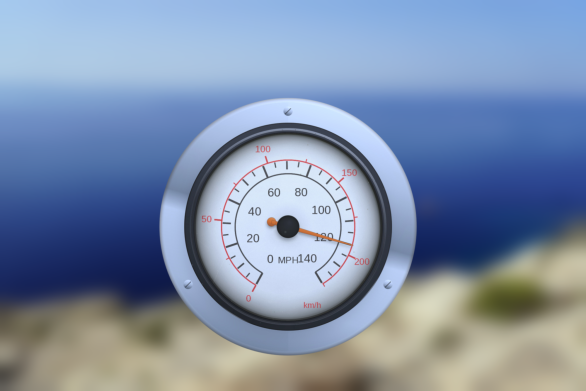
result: 120 mph
